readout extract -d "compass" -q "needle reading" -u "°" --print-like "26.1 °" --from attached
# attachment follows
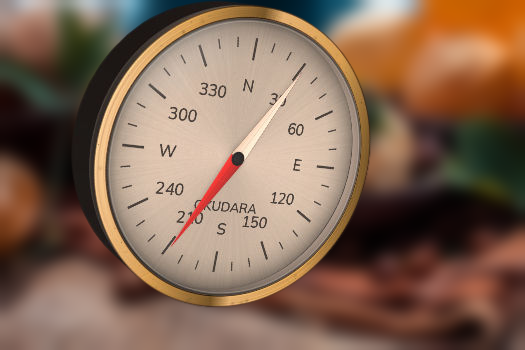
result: 210 °
